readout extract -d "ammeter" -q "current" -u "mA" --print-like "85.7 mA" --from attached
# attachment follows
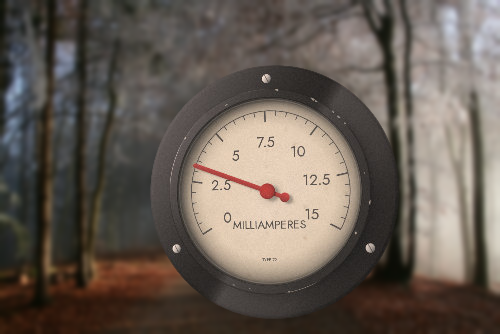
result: 3.25 mA
